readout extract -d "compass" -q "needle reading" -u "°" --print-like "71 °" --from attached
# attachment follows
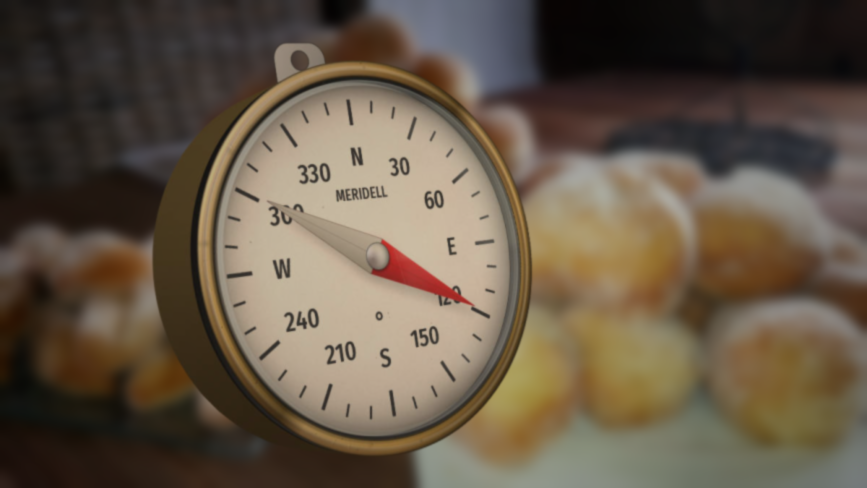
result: 120 °
